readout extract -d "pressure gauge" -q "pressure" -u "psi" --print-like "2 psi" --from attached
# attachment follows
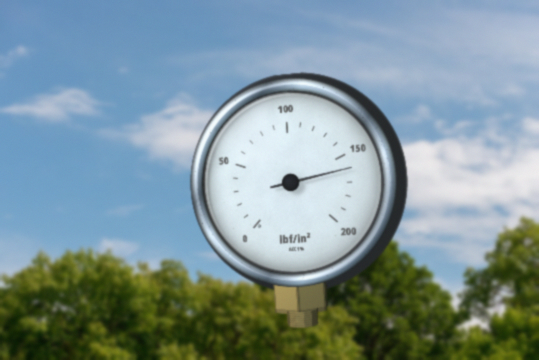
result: 160 psi
